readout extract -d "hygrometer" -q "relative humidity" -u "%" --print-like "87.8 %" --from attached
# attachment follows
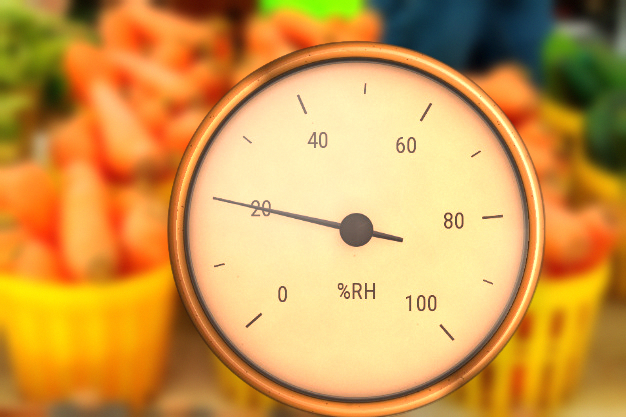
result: 20 %
